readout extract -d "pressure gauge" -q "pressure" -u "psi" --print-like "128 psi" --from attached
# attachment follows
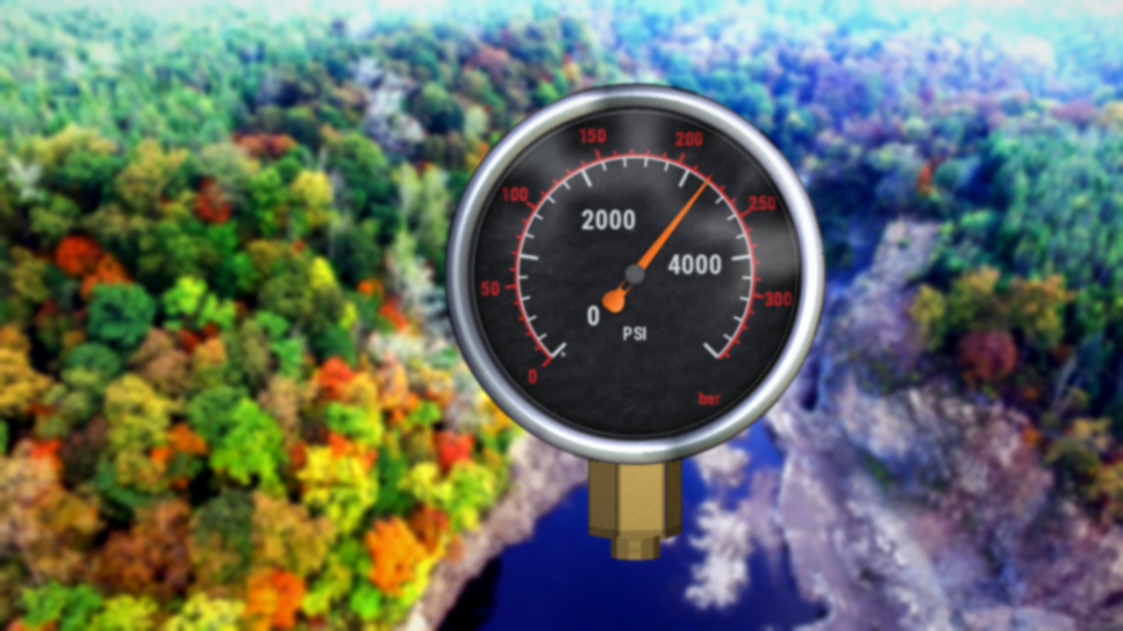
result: 3200 psi
